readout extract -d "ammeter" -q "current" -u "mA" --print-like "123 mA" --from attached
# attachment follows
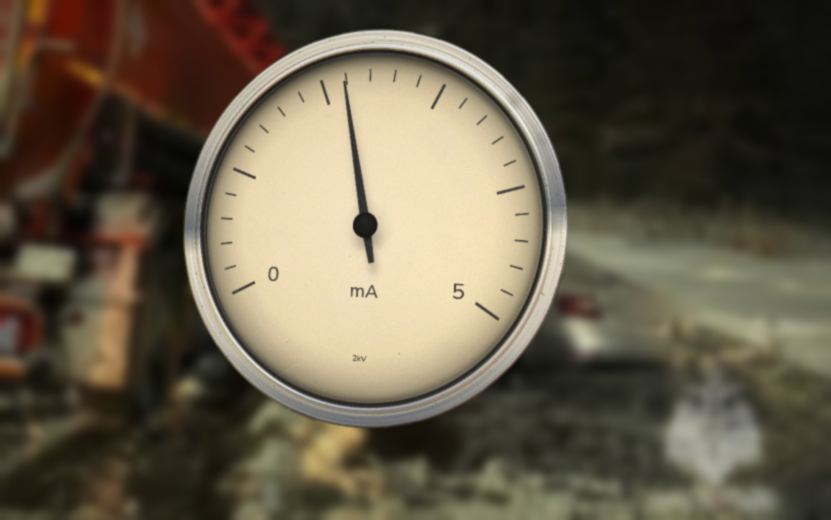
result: 2.2 mA
